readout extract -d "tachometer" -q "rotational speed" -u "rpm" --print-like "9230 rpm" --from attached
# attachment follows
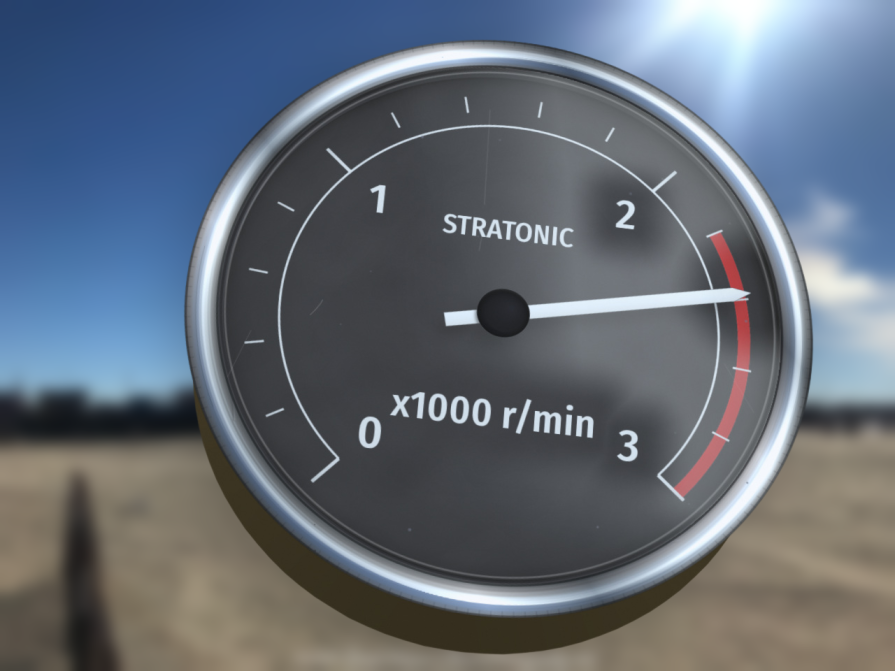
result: 2400 rpm
